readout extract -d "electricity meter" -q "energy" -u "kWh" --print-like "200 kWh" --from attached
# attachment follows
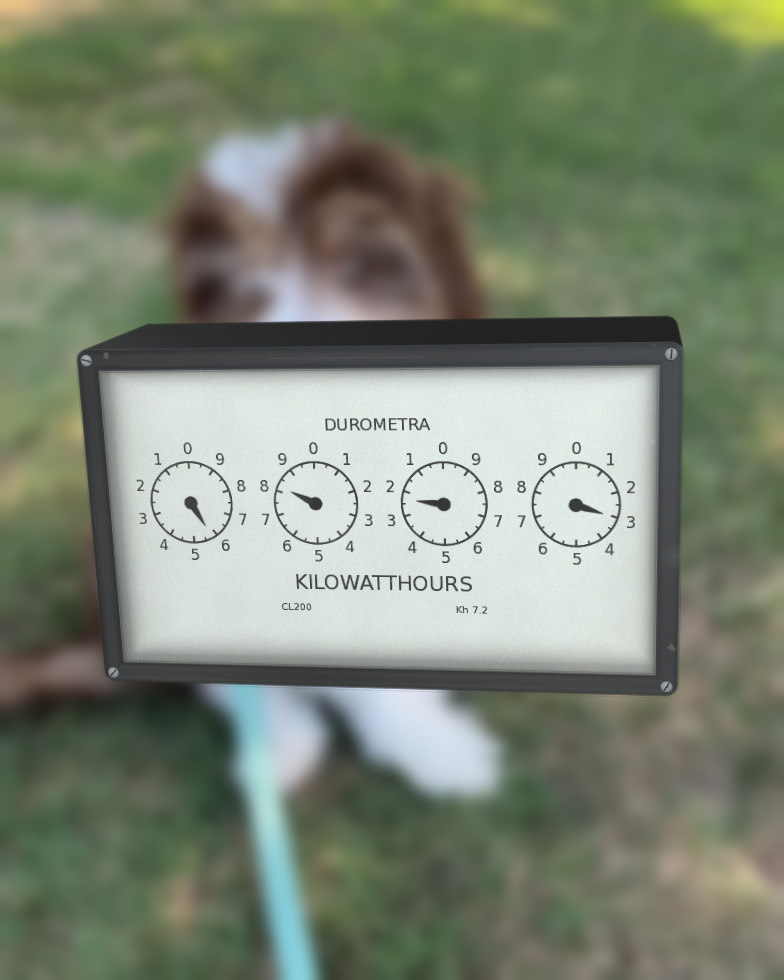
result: 5823 kWh
